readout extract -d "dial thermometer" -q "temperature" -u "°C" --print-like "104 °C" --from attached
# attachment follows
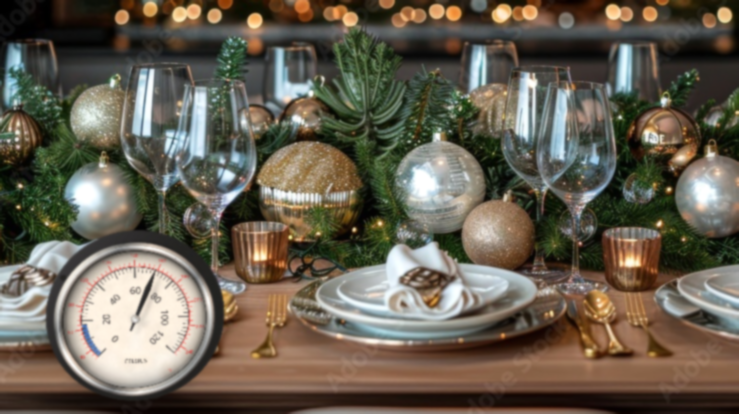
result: 70 °C
